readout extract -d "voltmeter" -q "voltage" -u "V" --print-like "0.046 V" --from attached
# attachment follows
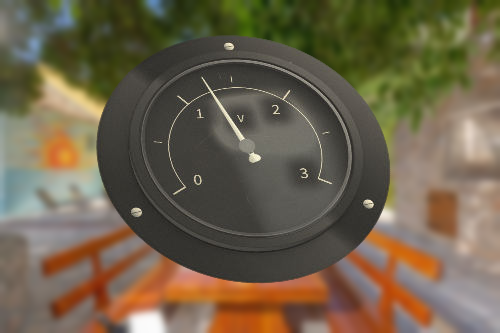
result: 1.25 V
